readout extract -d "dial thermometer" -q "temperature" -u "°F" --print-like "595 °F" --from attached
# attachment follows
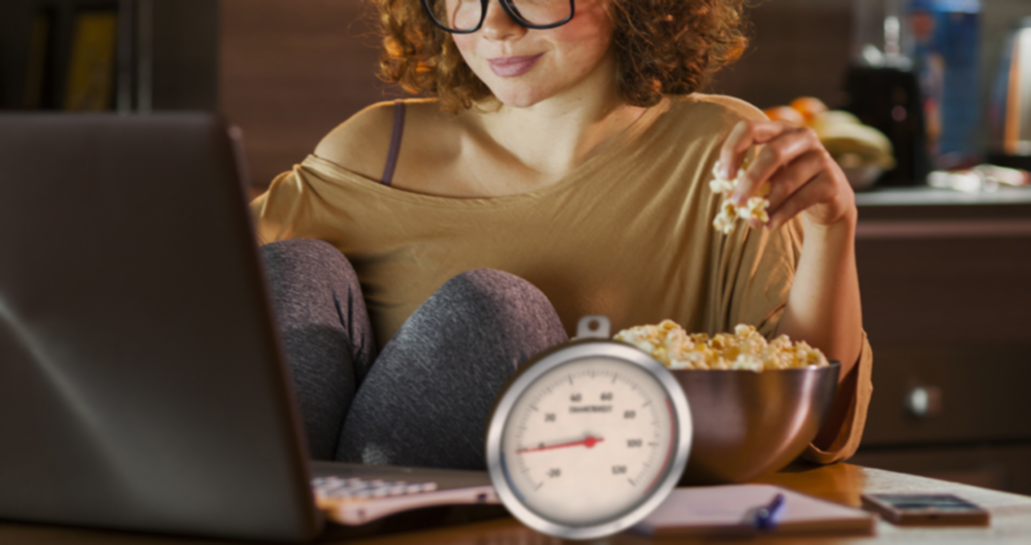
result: 0 °F
